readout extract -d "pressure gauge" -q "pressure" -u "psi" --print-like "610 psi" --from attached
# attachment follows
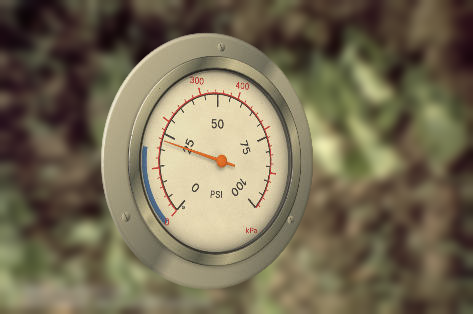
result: 22.5 psi
